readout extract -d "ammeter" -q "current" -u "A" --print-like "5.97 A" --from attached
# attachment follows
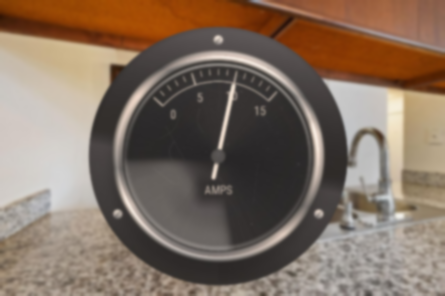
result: 10 A
